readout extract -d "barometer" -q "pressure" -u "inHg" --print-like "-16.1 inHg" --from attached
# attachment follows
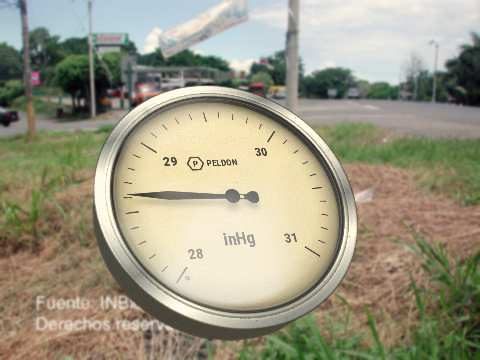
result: 28.6 inHg
